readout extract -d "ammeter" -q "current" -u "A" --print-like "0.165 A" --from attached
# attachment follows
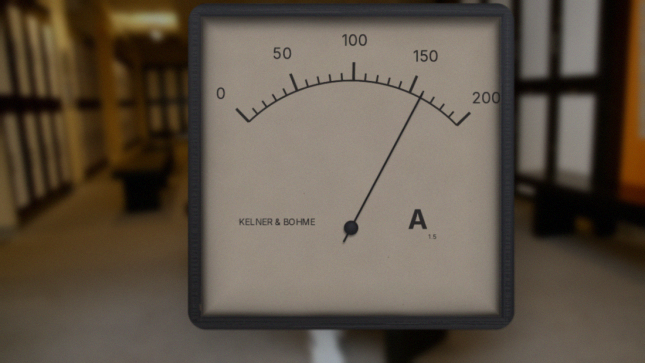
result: 160 A
